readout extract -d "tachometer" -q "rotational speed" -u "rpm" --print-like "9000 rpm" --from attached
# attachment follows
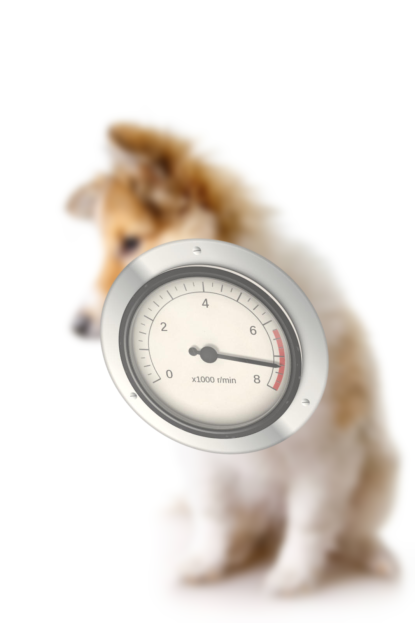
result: 7250 rpm
